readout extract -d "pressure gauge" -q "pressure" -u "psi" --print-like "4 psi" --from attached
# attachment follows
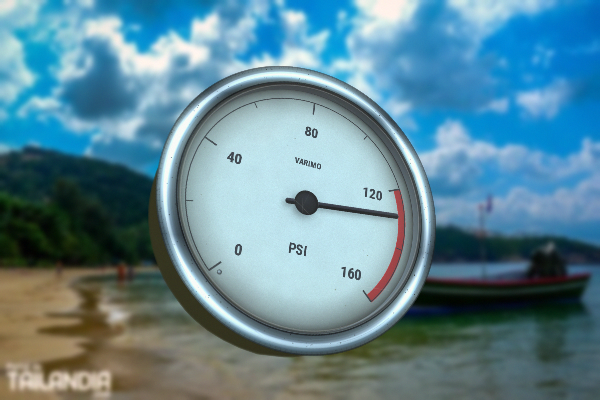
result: 130 psi
